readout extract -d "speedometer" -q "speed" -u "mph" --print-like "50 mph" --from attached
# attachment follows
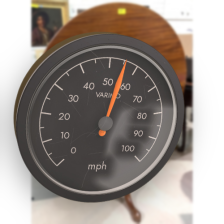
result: 55 mph
